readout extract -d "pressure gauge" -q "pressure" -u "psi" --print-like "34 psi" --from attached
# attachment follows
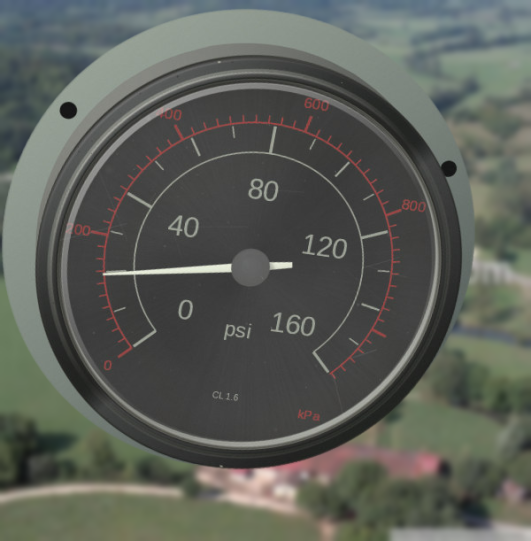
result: 20 psi
